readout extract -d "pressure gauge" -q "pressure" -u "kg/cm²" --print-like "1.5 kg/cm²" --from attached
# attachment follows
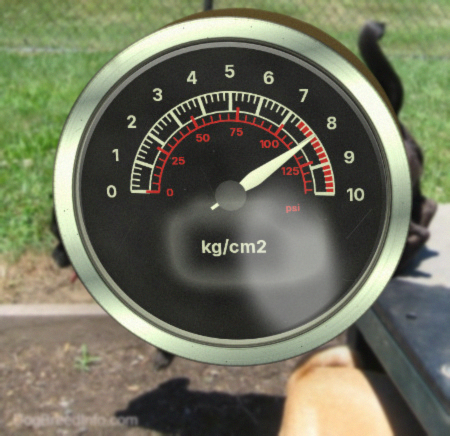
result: 8 kg/cm²
